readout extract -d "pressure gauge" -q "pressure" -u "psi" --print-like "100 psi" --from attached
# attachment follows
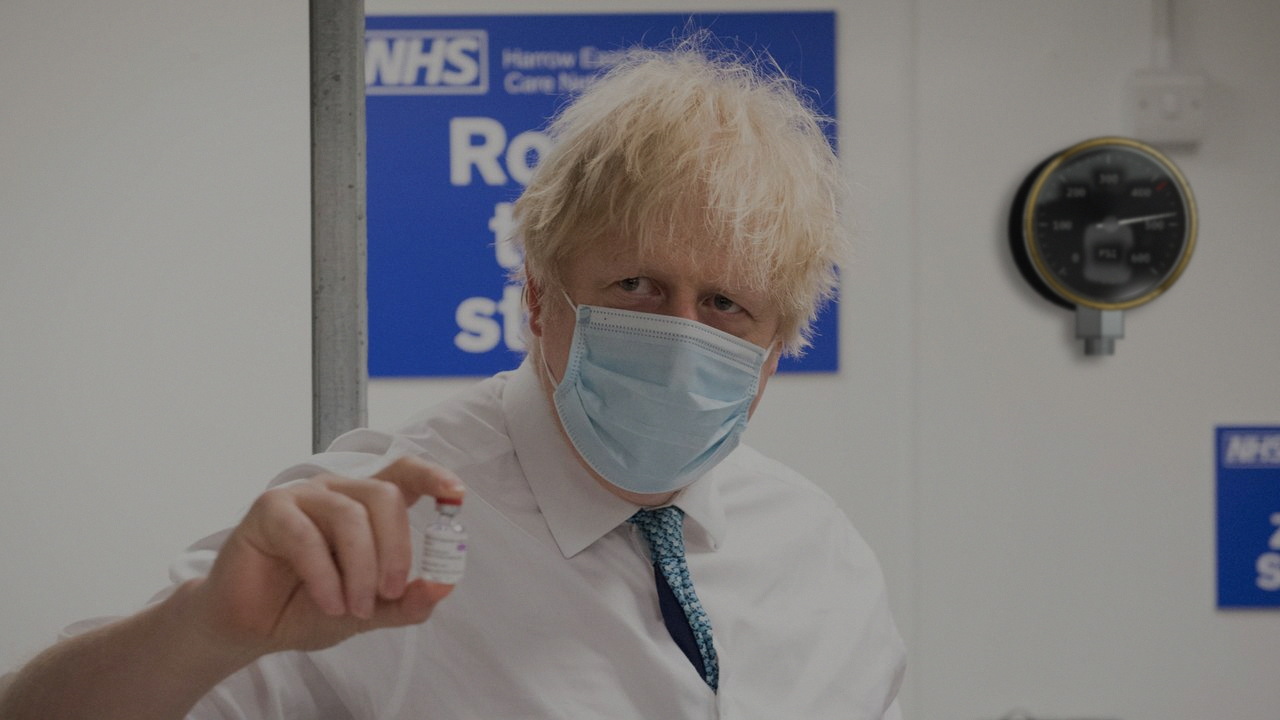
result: 480 psi
